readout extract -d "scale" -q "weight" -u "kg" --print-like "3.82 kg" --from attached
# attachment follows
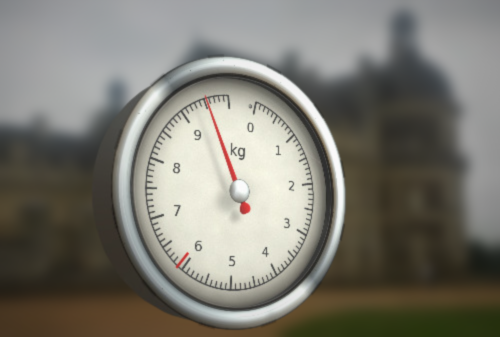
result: 9.5 kg
